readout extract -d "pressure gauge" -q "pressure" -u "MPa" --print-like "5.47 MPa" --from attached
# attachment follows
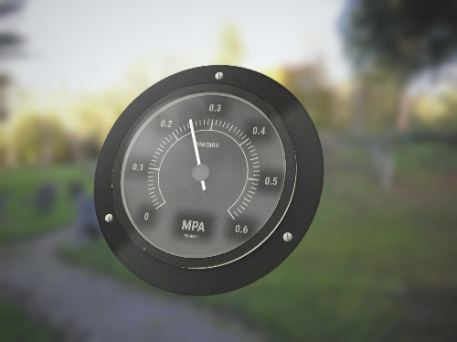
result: 0.25 MPa
